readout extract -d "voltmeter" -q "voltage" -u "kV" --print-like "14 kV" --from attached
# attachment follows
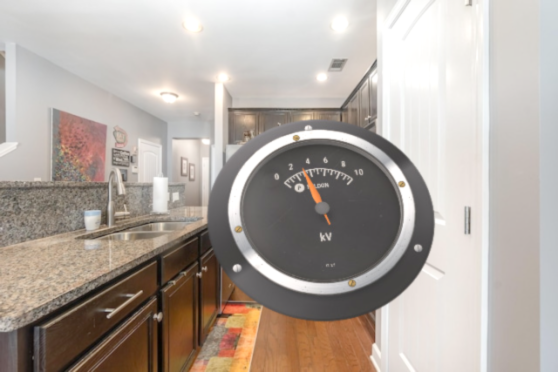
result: 3 kV
